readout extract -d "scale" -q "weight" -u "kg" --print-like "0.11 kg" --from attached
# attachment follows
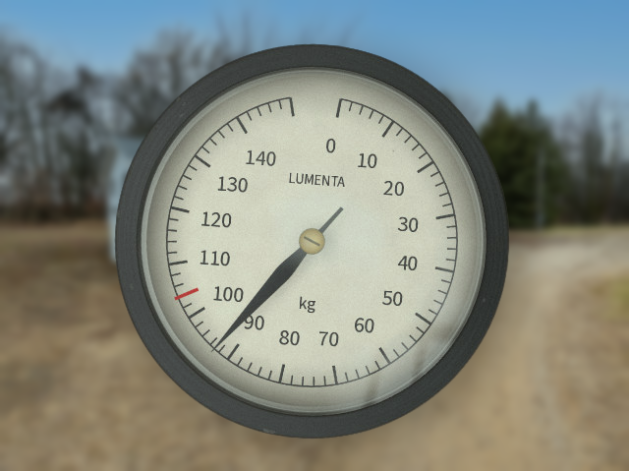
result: 93 kg
